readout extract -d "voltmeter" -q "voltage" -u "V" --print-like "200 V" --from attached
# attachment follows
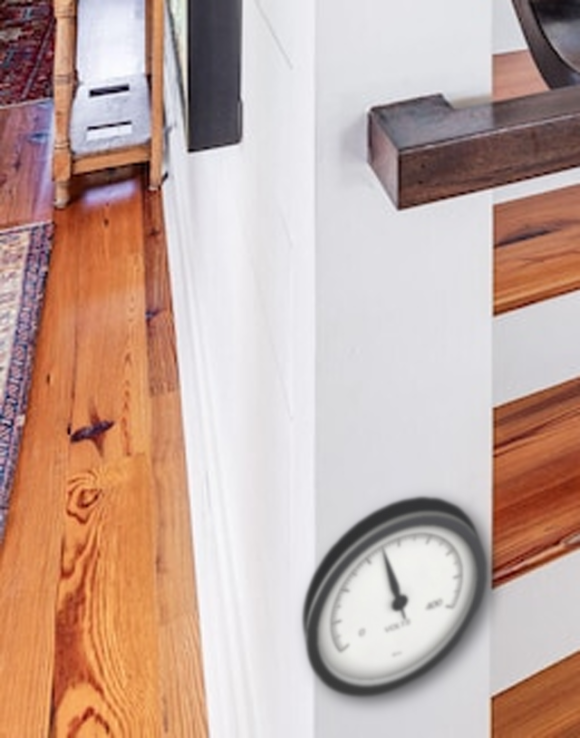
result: 175 V
